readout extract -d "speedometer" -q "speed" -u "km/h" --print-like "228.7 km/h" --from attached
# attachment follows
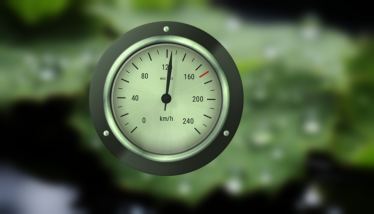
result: 125 km/h
